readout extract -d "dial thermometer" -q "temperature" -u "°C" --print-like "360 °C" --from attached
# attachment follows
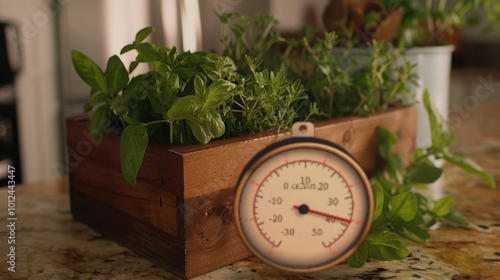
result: 38 °C
